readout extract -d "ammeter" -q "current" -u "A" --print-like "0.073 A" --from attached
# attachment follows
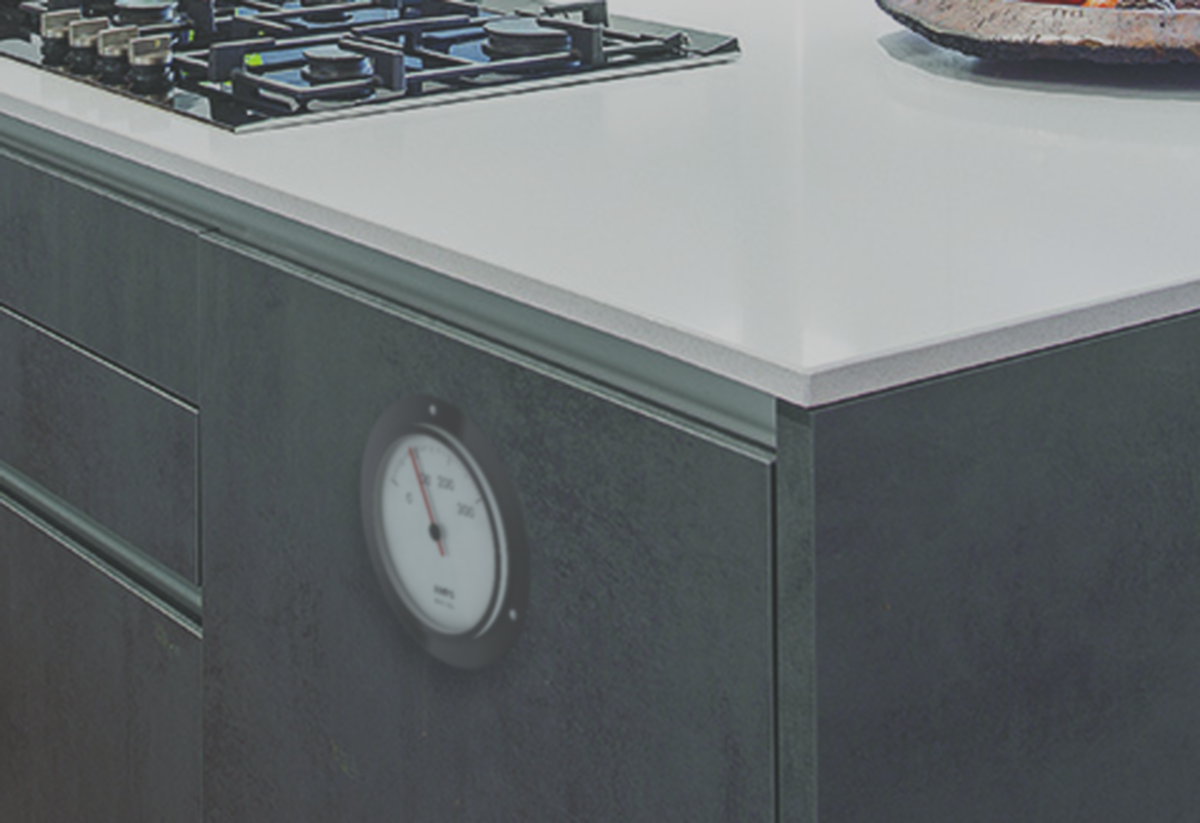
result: 100 A
